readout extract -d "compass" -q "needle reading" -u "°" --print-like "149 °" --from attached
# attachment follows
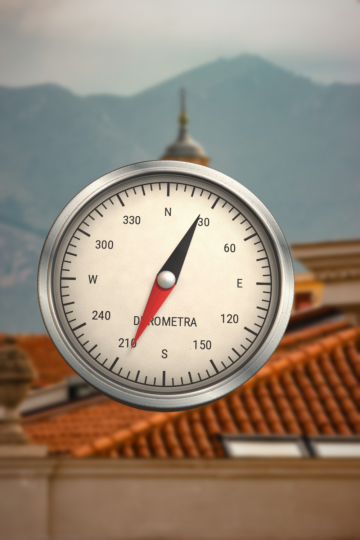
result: 205 °
